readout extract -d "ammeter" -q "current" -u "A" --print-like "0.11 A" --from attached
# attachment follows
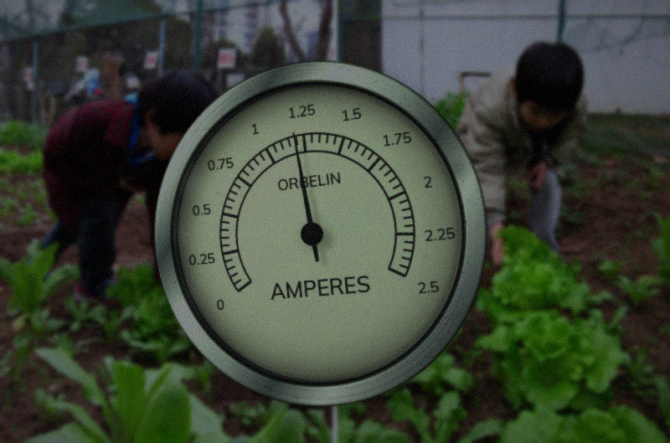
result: 1.2 A
